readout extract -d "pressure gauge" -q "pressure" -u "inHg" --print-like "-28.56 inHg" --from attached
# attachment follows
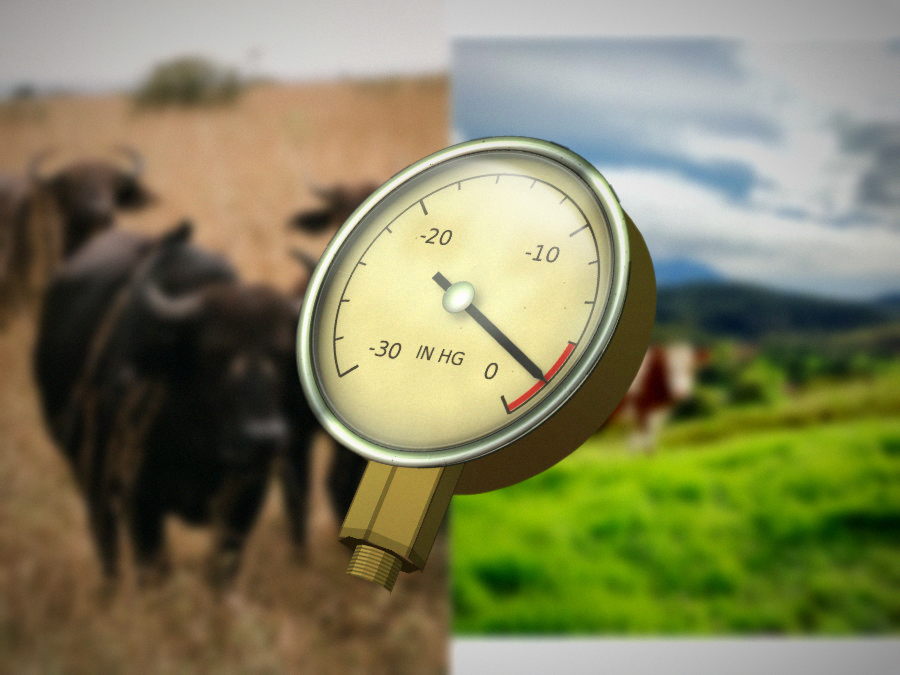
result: -2 inHg
